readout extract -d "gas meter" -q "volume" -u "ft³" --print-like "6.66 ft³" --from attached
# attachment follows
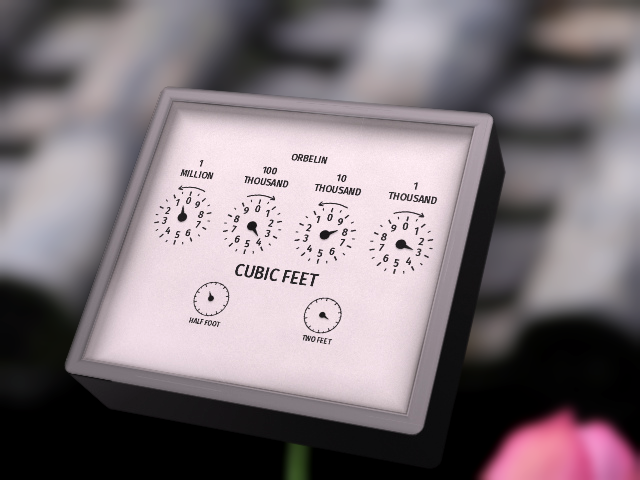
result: 38300 ft³
